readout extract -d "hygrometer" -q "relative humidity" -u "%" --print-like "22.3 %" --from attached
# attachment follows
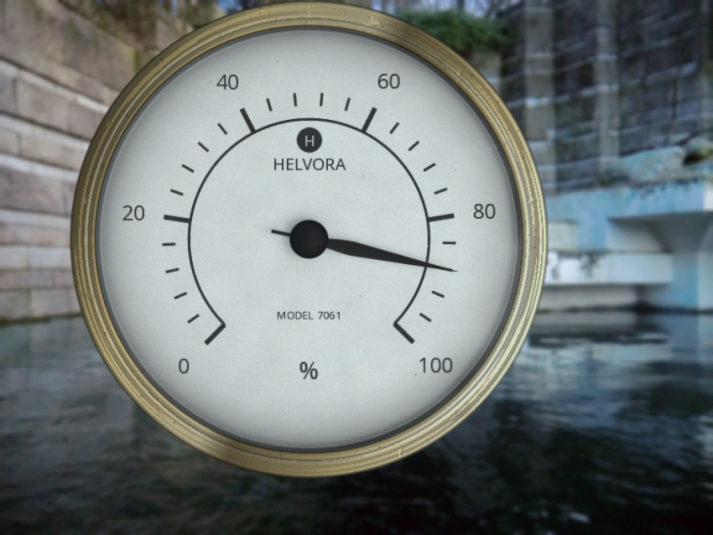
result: 88 %
